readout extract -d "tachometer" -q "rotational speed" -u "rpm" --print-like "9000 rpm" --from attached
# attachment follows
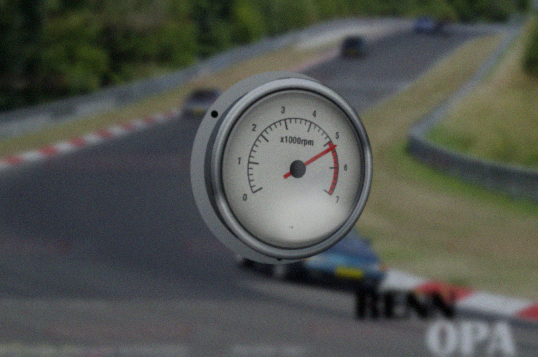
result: 5200 rpm
